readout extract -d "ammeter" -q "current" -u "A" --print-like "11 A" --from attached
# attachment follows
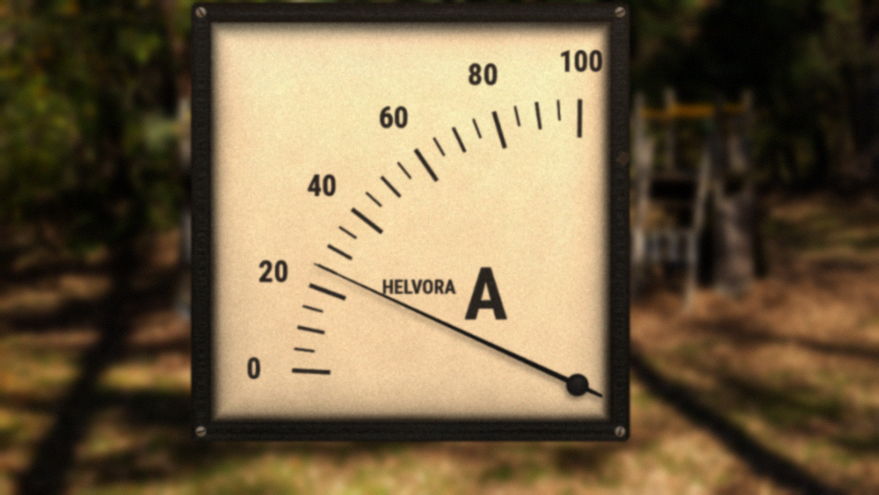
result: 25 A
